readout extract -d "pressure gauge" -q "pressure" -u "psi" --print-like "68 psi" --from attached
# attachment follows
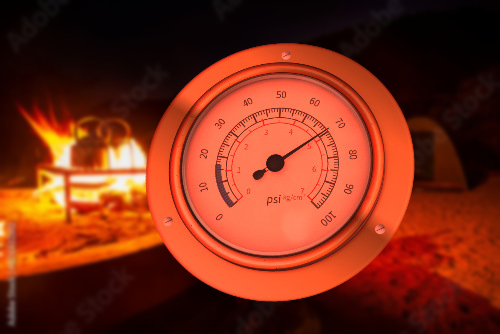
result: 70 psi
